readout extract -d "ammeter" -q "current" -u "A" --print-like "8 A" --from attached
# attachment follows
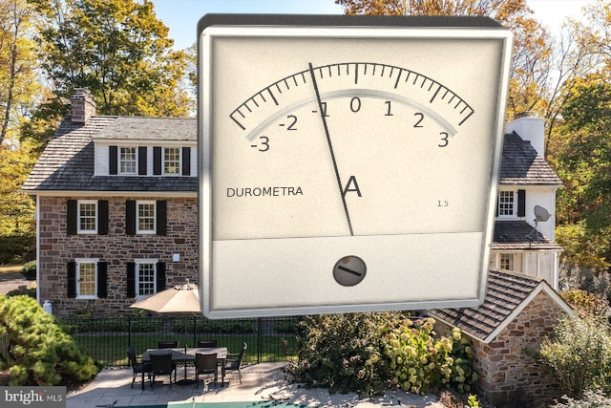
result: -1 A
